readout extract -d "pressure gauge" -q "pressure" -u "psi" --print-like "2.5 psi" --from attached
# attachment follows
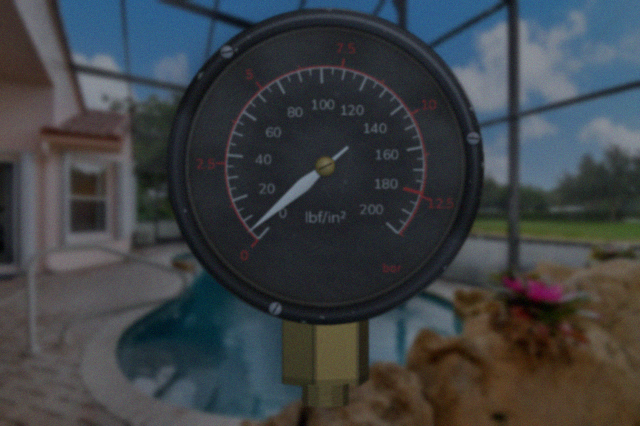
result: 5 psi
